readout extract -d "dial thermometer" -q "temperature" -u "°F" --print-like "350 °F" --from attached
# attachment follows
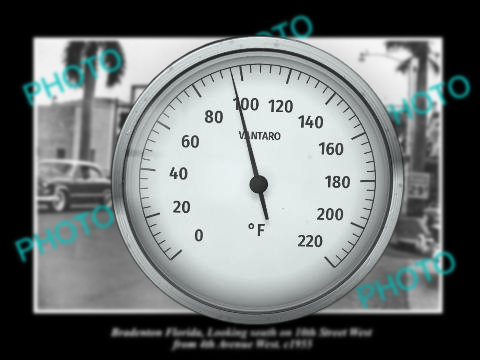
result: 96 °F
